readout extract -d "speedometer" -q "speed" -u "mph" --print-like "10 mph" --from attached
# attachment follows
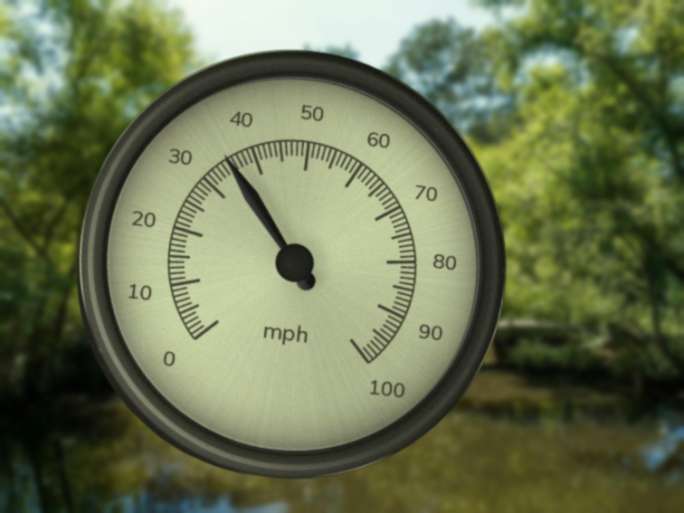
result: 35 mph
